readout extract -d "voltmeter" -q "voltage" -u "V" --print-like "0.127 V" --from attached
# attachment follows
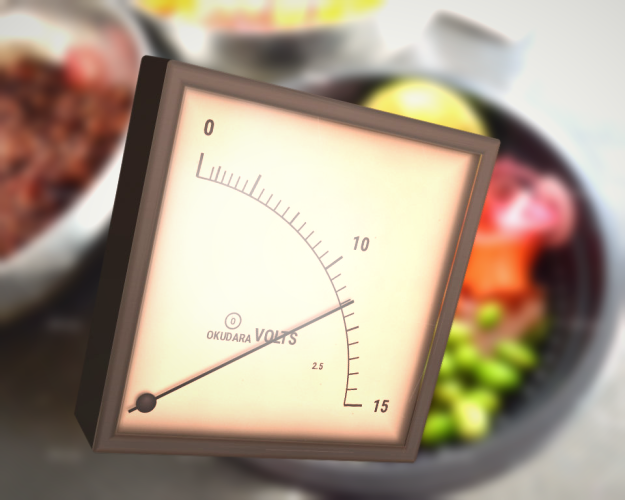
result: 11.5 V
